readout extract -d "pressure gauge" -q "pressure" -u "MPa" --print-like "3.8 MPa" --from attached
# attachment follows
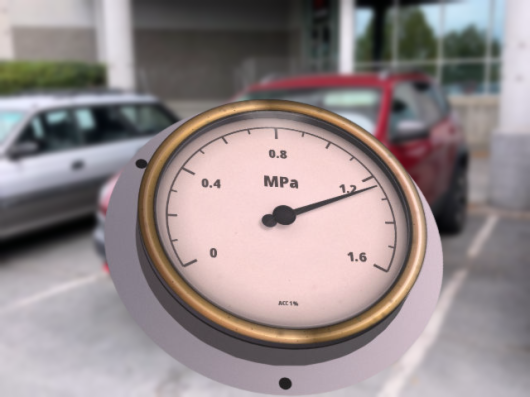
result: 1.25 MPa
